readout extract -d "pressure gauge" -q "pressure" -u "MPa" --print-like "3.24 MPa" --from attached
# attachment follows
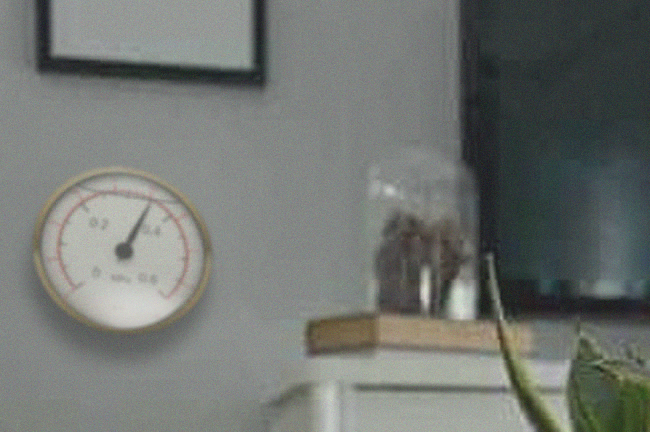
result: 0.35 MPa
